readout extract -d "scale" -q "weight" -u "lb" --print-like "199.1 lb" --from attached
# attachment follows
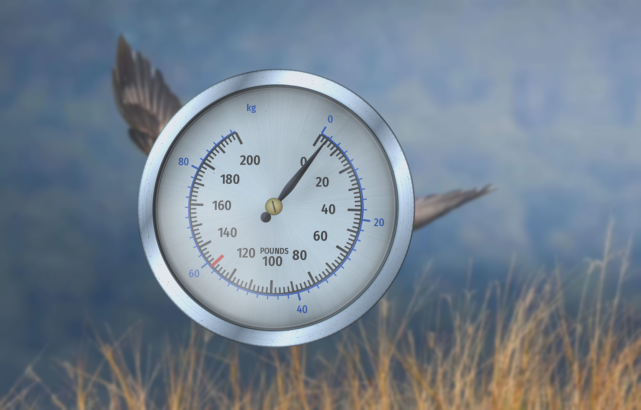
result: 4 lb
